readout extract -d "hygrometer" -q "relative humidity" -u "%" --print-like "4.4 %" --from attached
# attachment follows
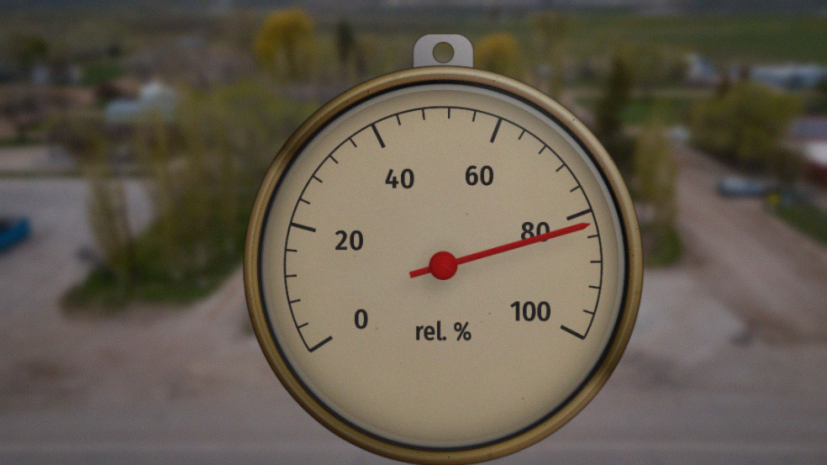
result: 82 %
